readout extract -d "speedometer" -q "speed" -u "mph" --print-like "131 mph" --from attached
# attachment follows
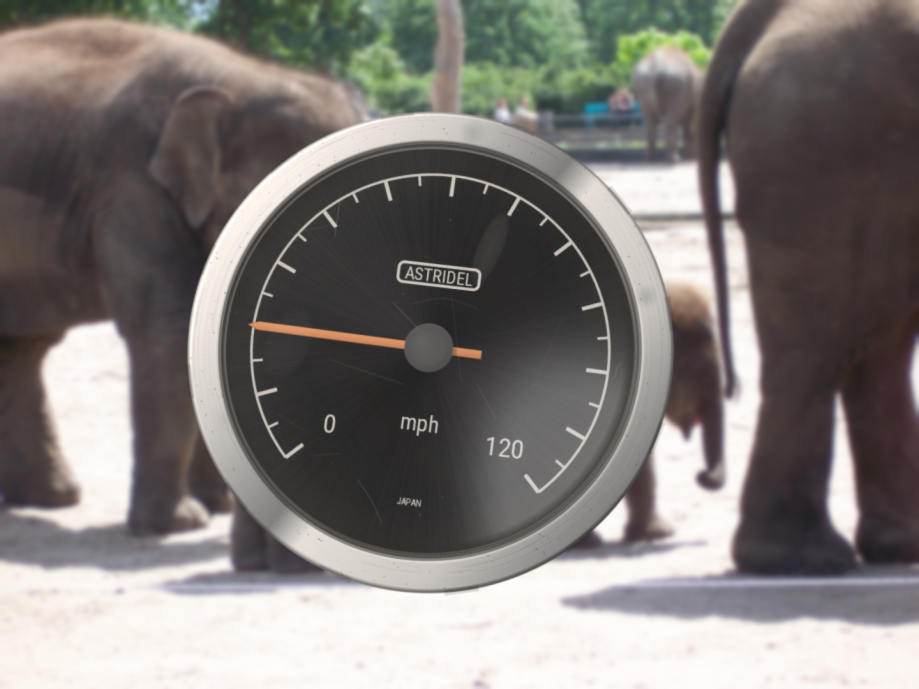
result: 20 mph
